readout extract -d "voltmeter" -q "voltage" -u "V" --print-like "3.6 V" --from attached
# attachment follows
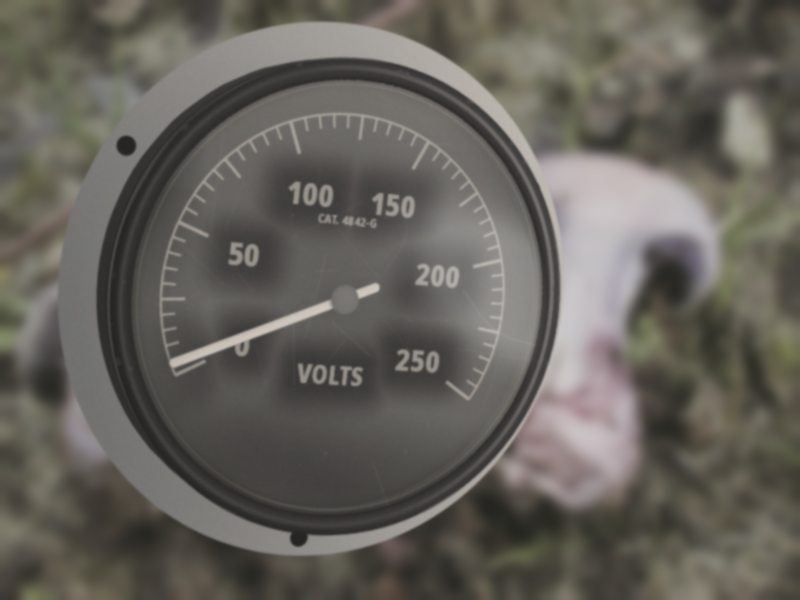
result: 5 V
